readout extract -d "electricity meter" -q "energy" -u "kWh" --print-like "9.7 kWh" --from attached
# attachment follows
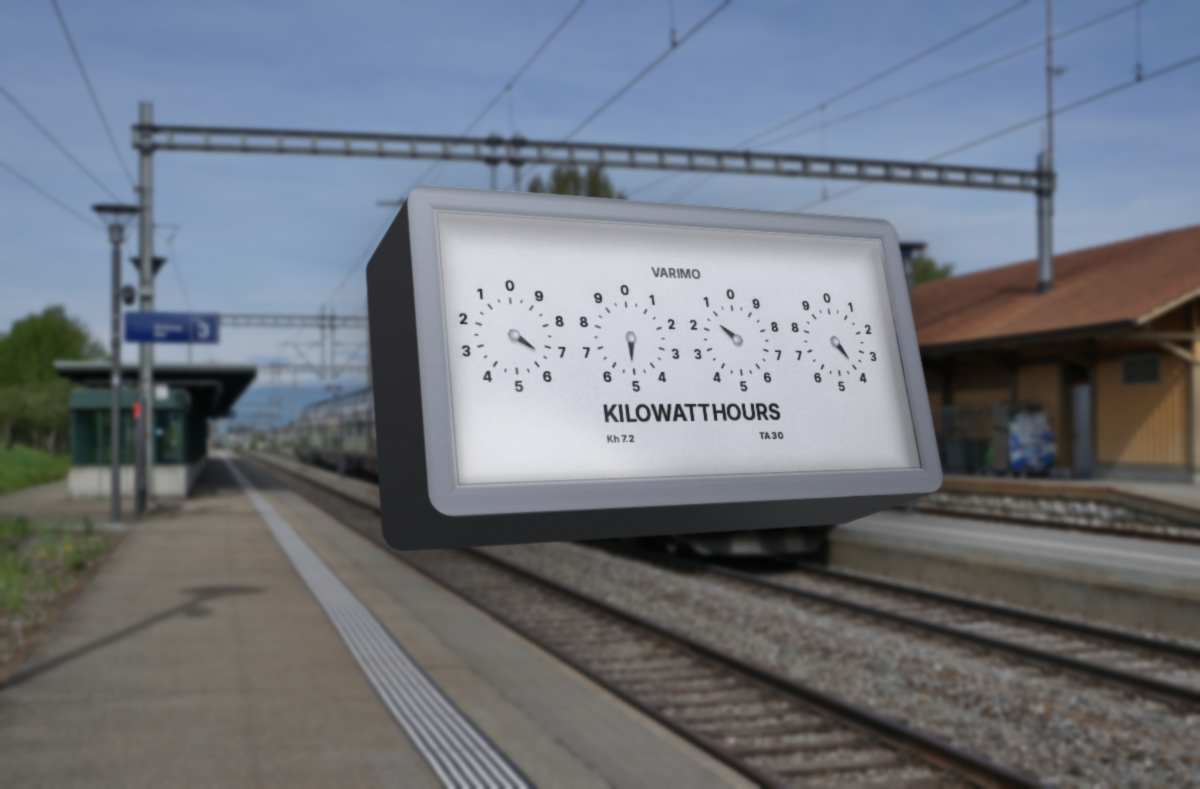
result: 6514 kWh
